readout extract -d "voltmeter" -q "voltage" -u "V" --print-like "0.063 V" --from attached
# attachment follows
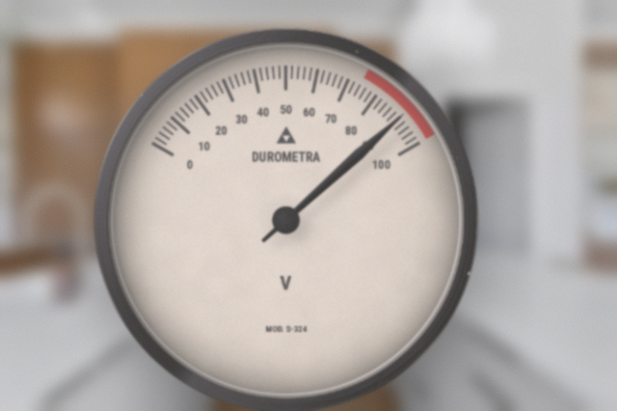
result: 90 V
